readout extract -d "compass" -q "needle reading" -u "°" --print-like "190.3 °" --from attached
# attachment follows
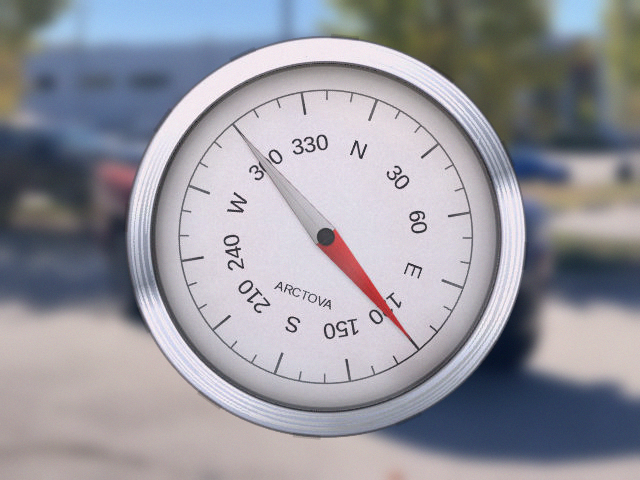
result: 120 °
